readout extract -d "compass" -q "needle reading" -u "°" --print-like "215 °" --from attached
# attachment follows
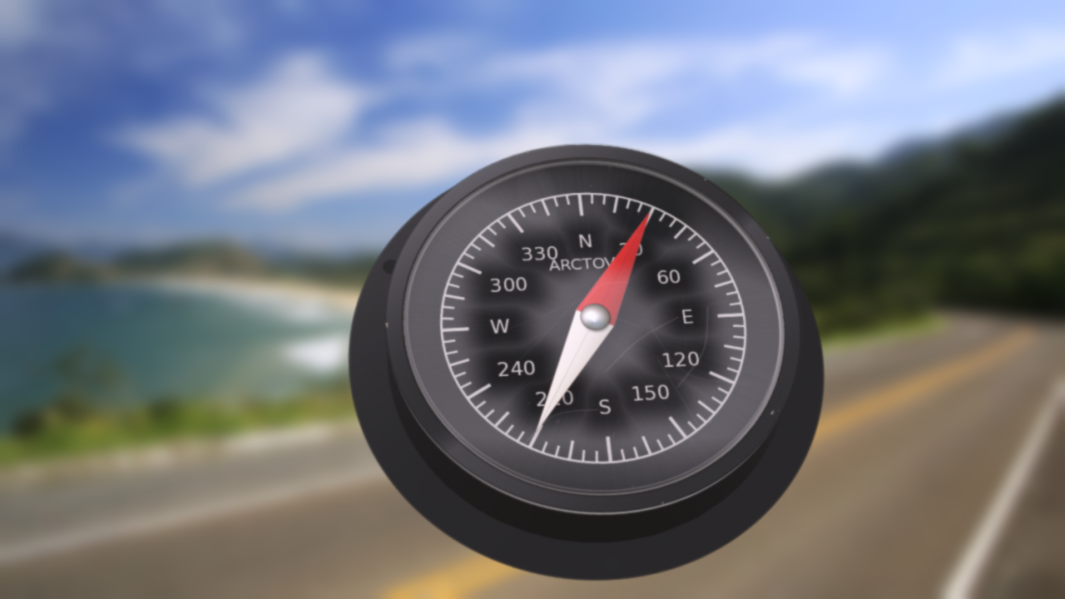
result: 30 °
